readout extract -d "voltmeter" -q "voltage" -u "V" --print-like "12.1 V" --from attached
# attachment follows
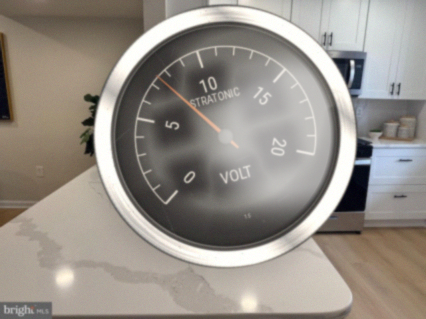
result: 7.5 V
